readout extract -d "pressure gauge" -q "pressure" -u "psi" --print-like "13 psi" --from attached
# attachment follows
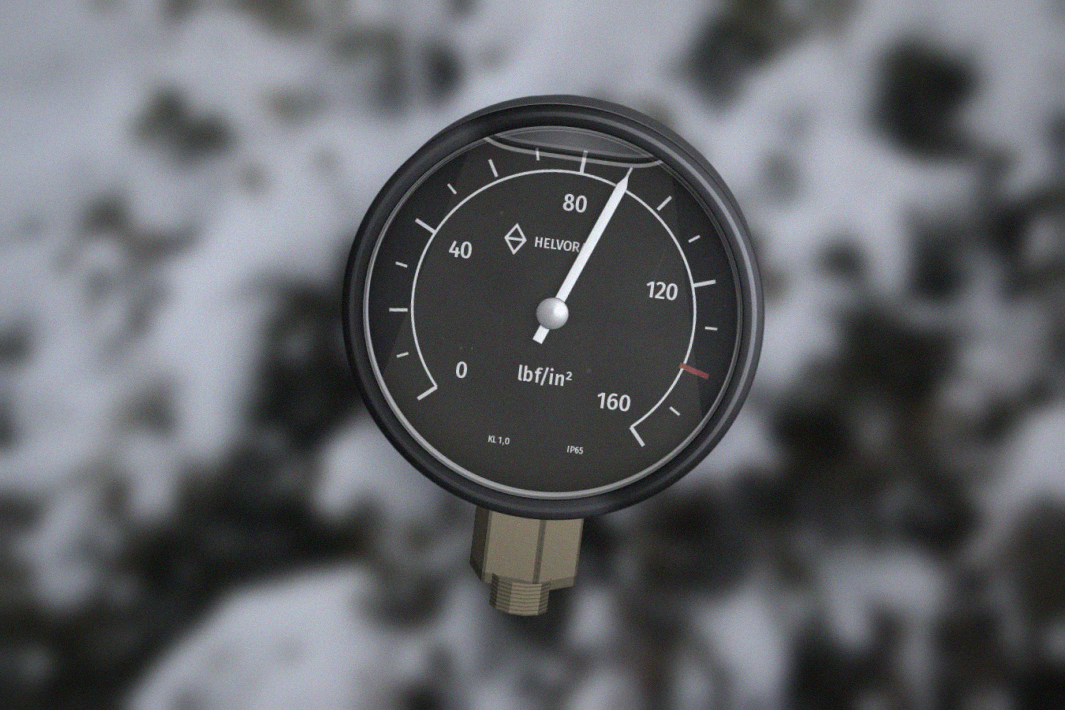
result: 90 psi
